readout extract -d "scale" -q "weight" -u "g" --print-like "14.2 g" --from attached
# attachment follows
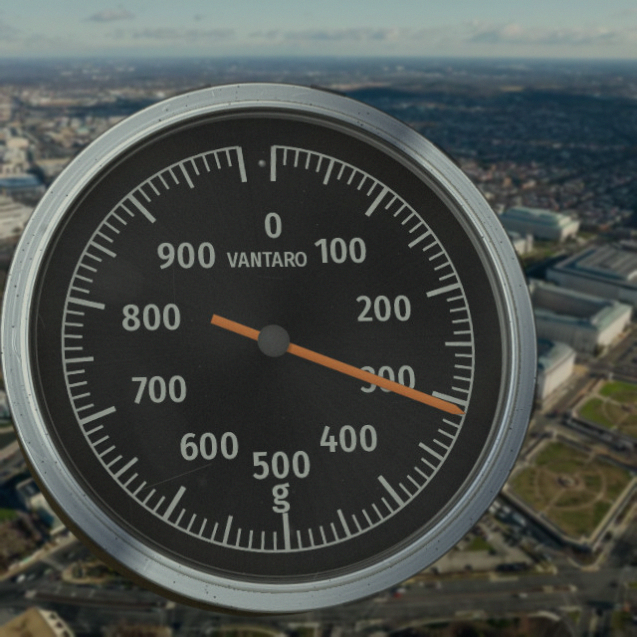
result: 310 g
